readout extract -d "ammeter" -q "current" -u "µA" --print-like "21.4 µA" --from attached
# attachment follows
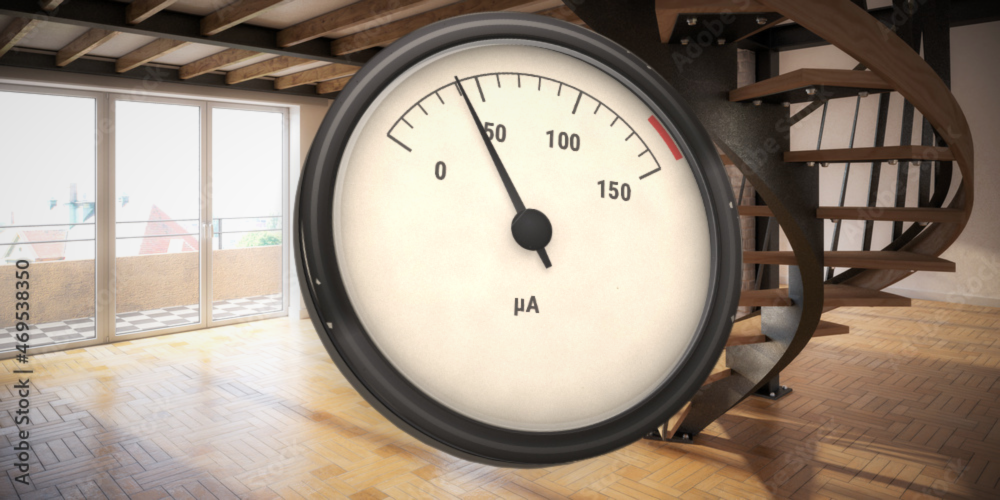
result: 40 µA
